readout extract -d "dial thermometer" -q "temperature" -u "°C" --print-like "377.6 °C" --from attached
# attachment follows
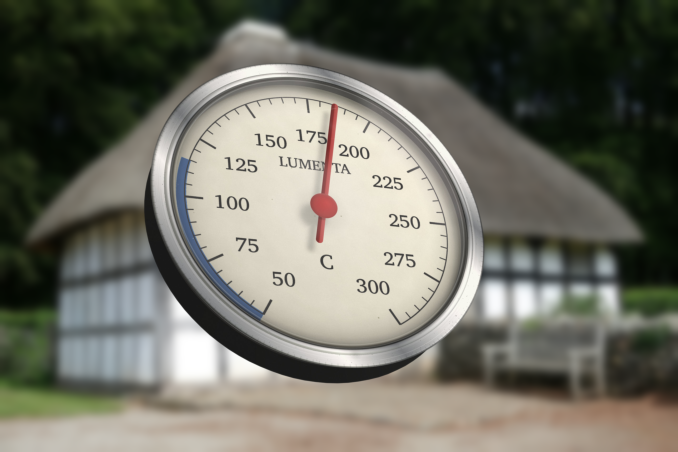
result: 185 °C
